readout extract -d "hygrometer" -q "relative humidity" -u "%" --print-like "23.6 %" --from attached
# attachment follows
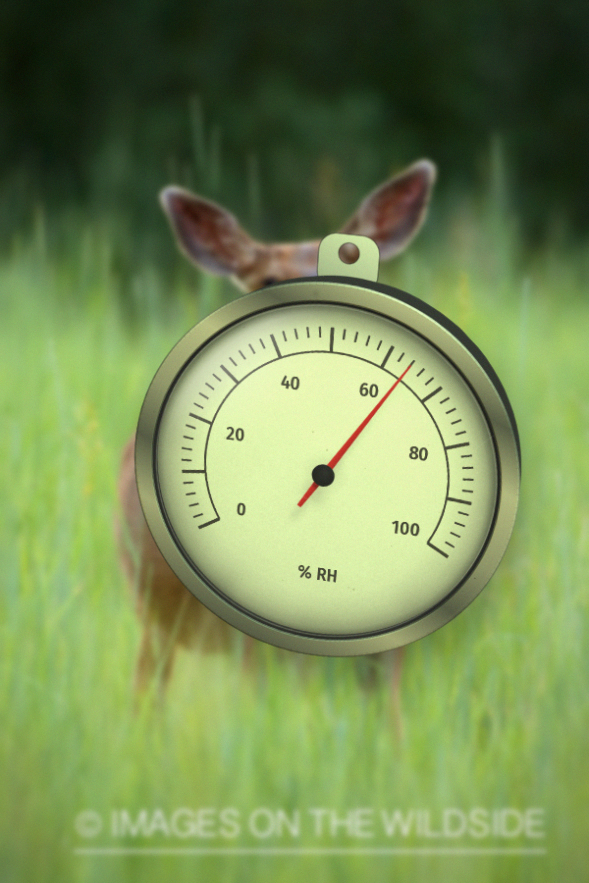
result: 64 %
